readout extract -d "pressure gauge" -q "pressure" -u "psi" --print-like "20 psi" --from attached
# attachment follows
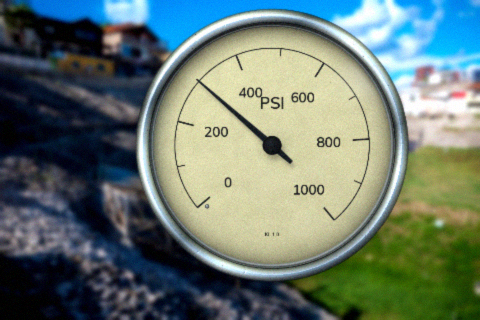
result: 300 psi
